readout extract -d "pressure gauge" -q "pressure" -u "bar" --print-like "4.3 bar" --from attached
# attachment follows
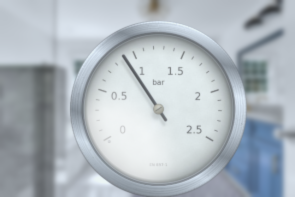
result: 0.9 bar
